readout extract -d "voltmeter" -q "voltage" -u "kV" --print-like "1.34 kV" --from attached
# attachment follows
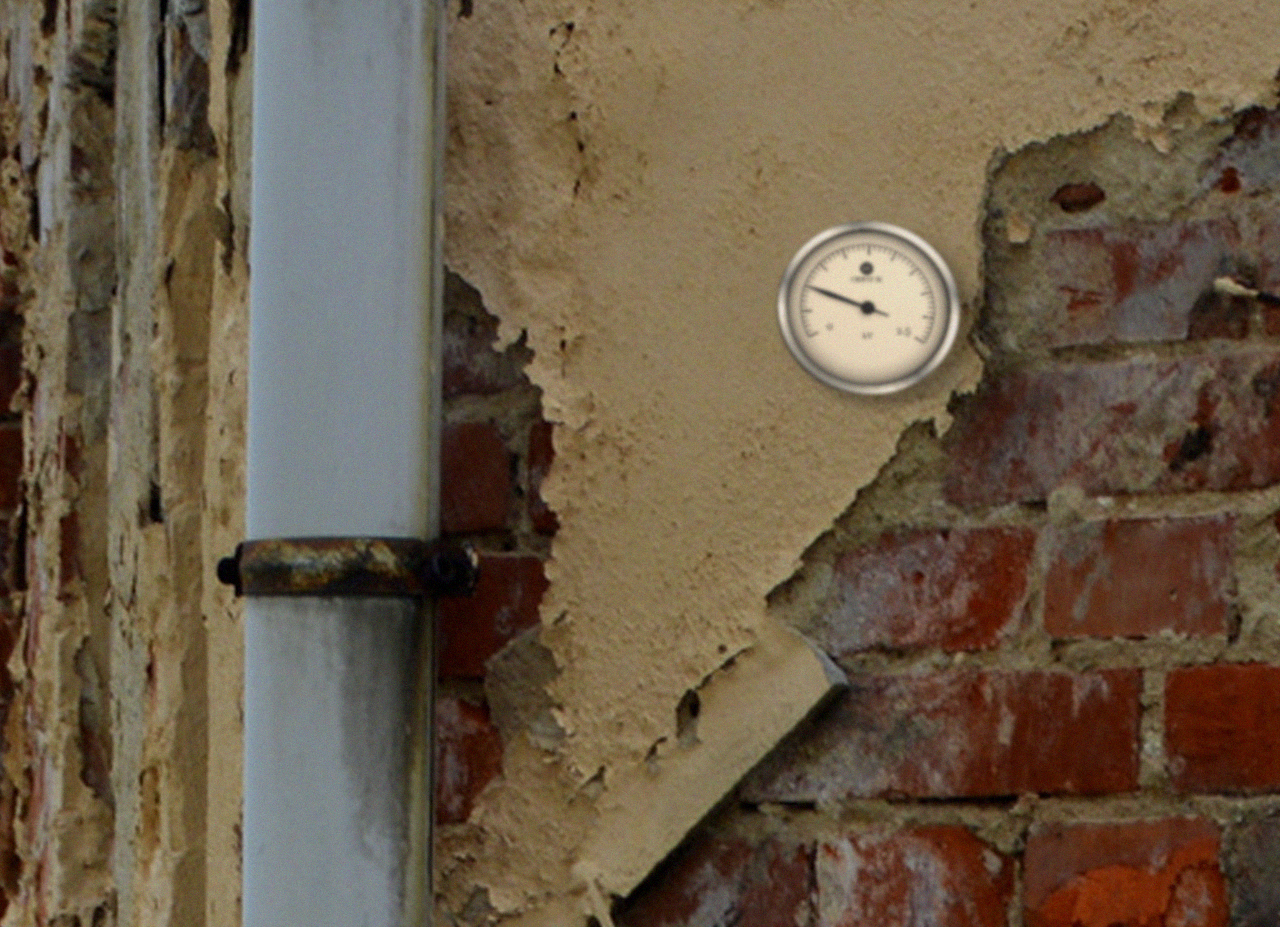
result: 0.5 kV
